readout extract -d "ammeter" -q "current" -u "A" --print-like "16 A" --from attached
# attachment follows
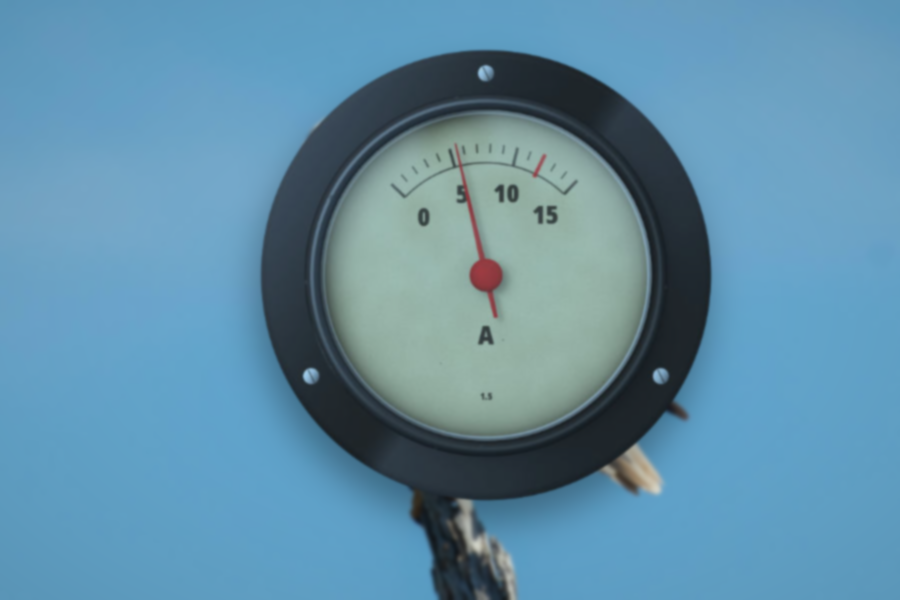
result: 5.5 A
